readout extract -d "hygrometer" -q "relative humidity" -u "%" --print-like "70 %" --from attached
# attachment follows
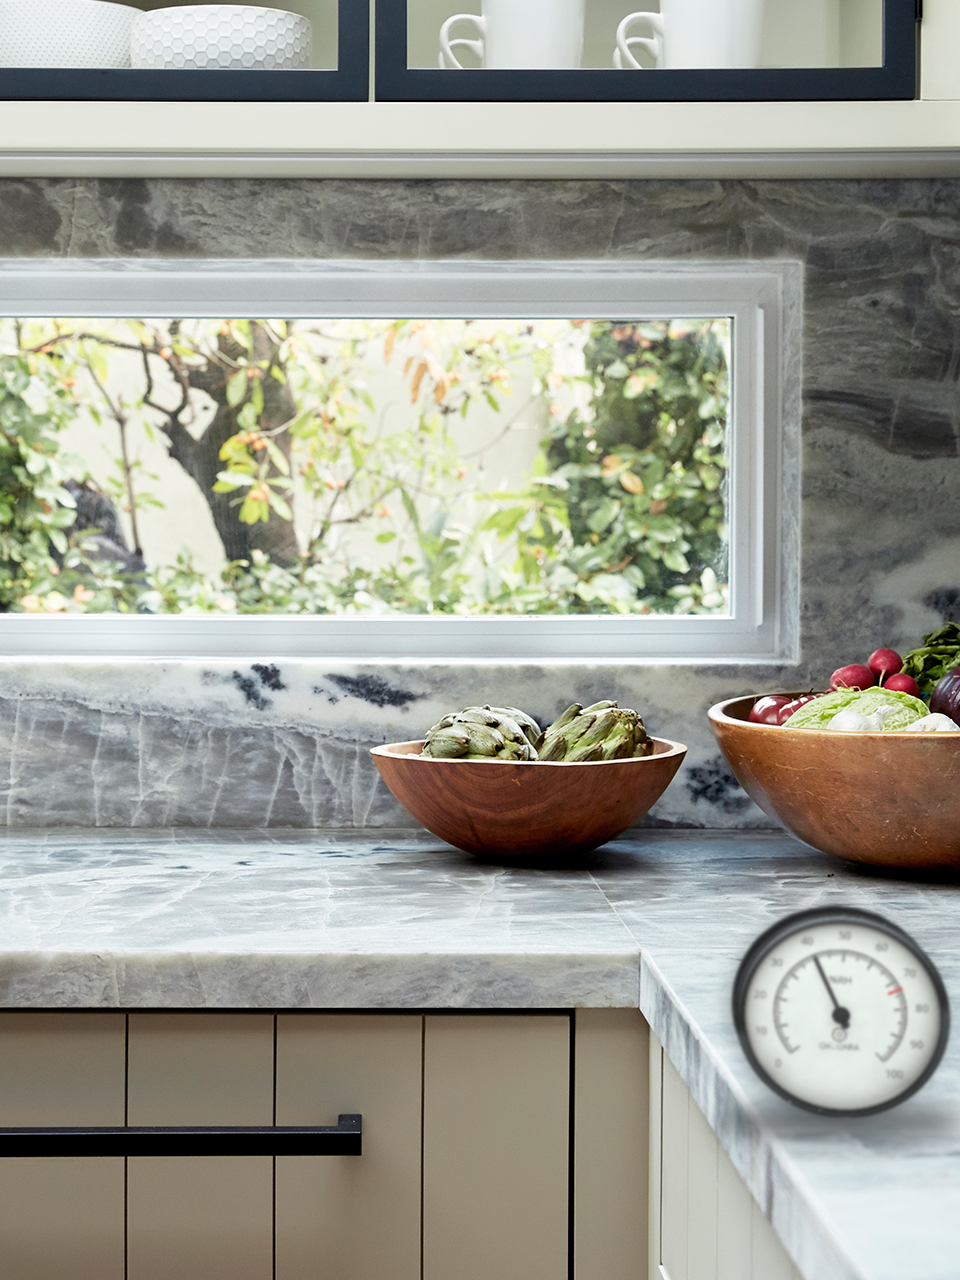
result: 40 %
